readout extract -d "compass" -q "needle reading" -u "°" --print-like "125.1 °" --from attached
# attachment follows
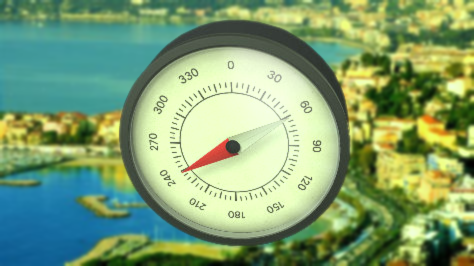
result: 240 °
